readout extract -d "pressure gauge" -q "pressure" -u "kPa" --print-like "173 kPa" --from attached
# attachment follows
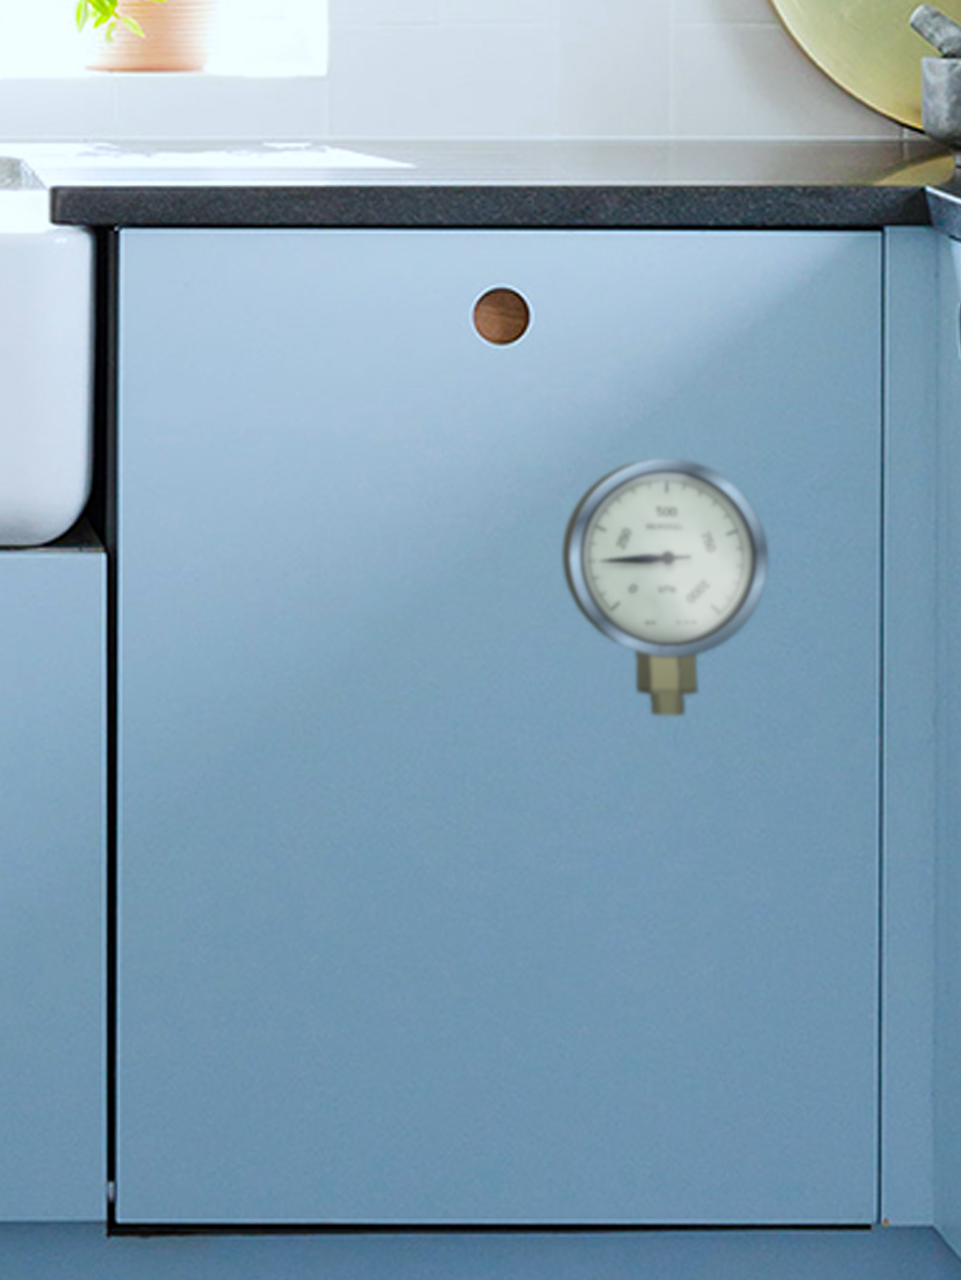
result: 150 kPa
